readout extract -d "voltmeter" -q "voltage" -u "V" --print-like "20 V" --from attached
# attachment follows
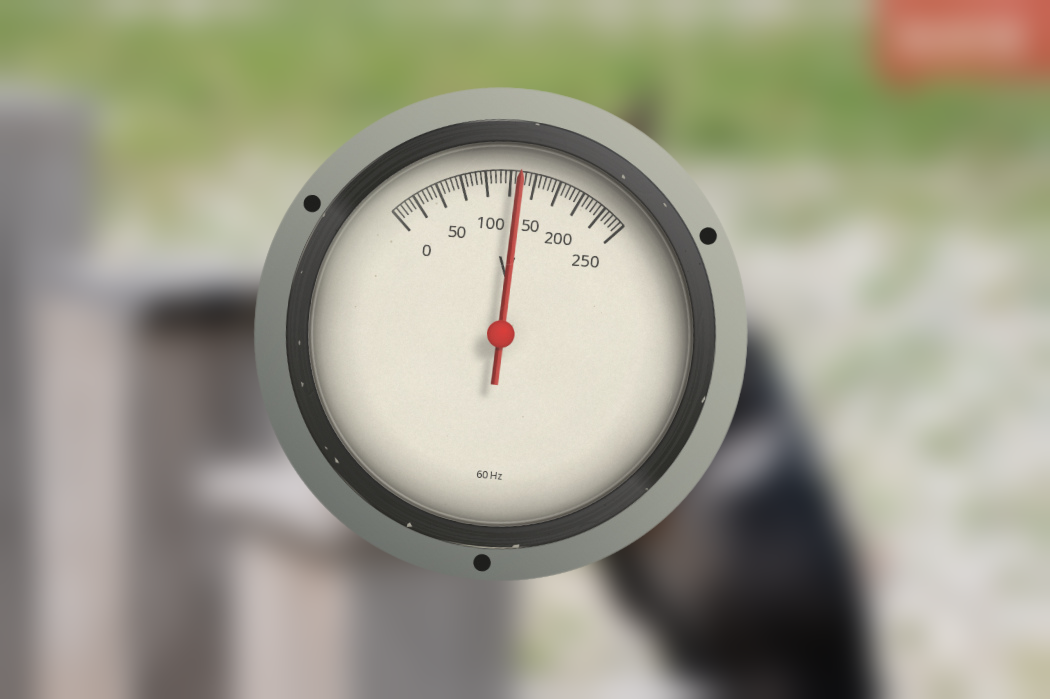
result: 135 V
